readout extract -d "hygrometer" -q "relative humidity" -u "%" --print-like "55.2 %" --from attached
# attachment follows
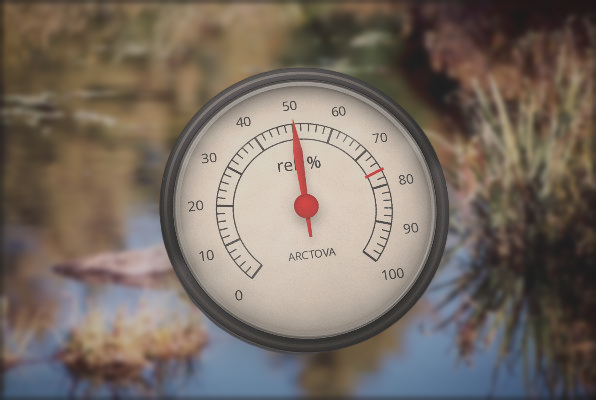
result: 50 %
